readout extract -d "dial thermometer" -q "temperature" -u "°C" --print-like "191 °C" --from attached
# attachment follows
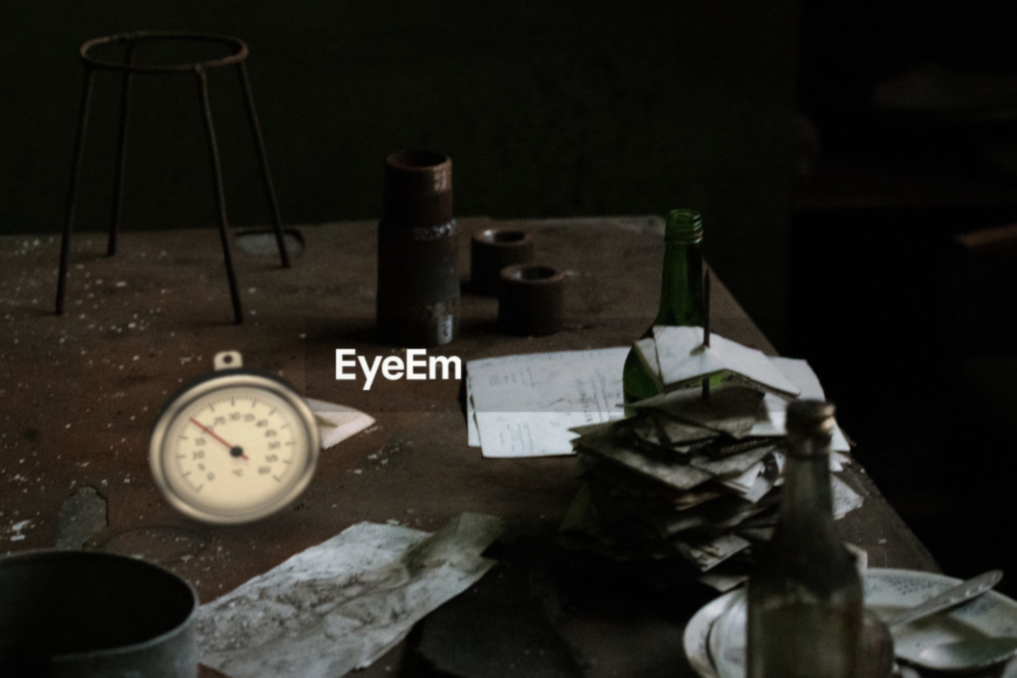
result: 20 °C
